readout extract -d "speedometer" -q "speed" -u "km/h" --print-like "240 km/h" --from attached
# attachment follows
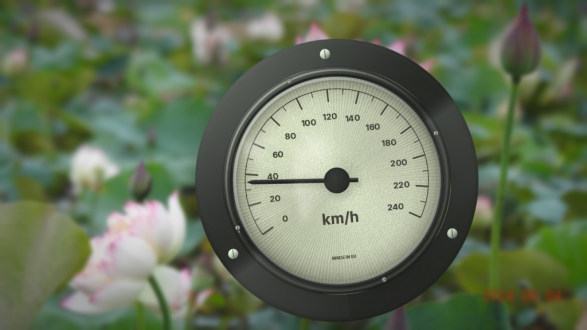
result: 35 km/h
